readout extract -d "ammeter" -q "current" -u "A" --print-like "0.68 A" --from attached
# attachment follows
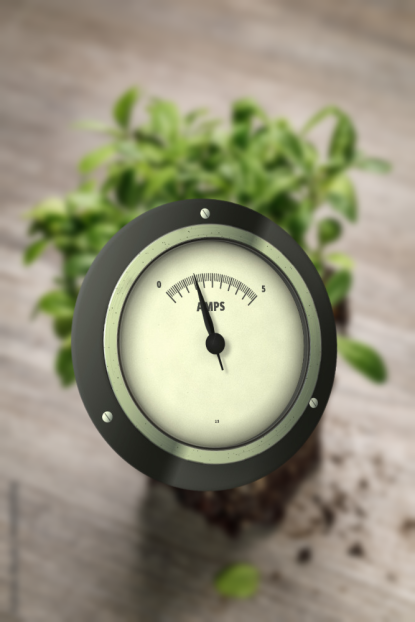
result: 1.5 A
